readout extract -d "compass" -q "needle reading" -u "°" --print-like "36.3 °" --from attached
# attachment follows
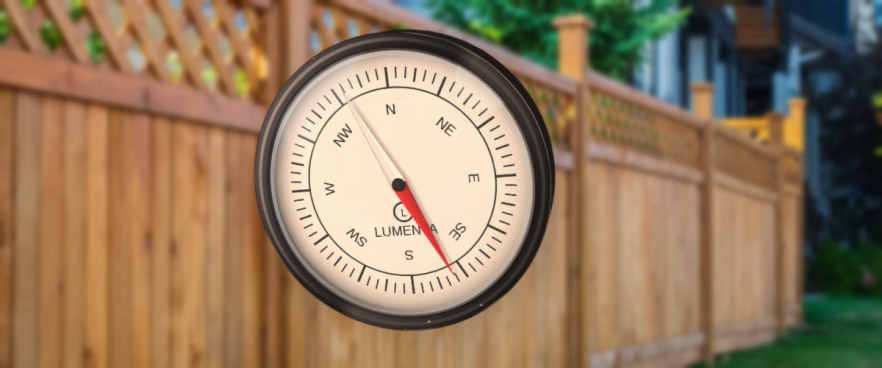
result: 155 °
